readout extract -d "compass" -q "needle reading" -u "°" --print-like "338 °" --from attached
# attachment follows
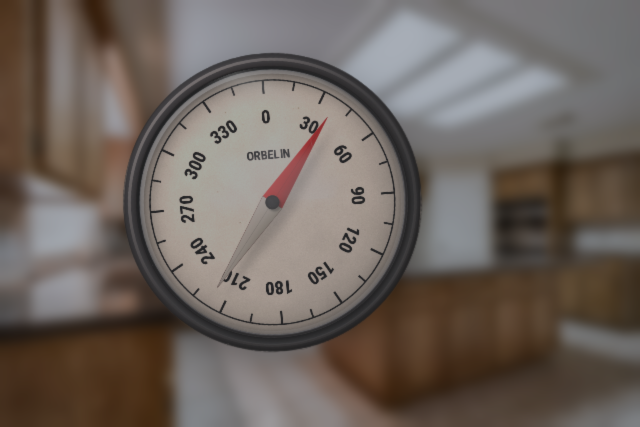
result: 37.5 °
